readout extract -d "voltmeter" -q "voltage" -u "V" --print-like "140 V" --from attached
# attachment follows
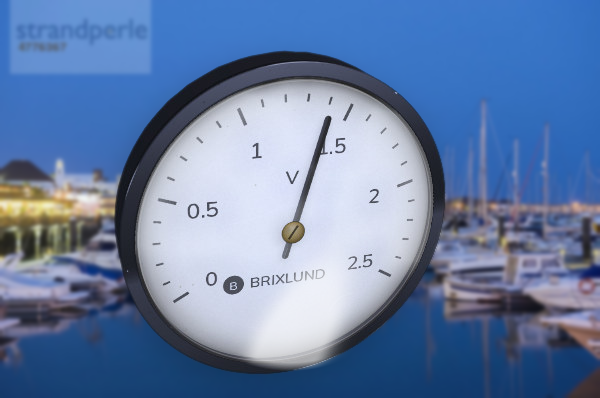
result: 1.4 V
